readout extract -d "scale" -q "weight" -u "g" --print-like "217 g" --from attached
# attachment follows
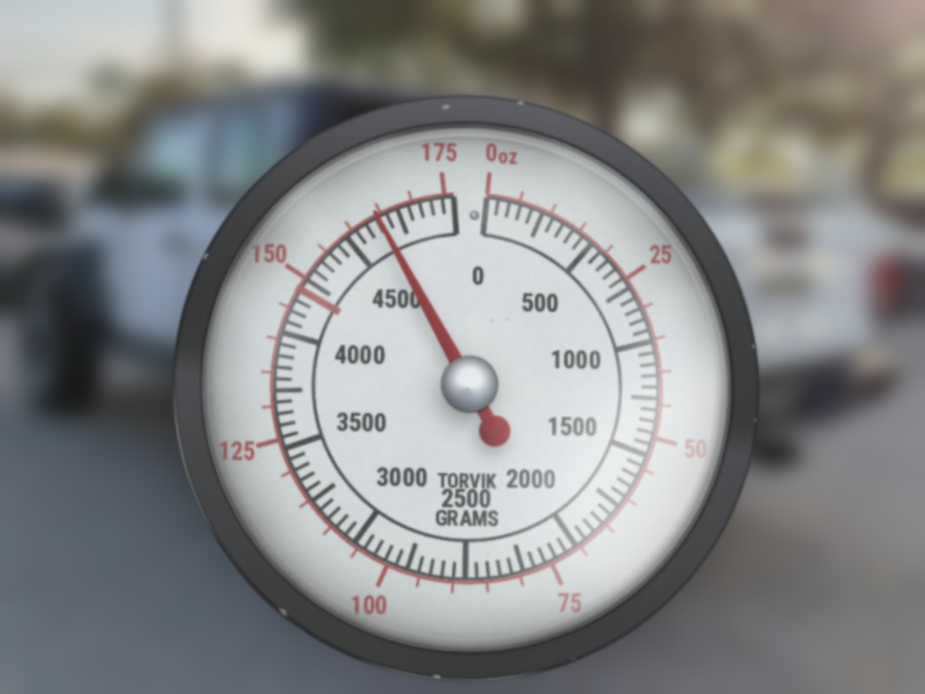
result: 4650 g
